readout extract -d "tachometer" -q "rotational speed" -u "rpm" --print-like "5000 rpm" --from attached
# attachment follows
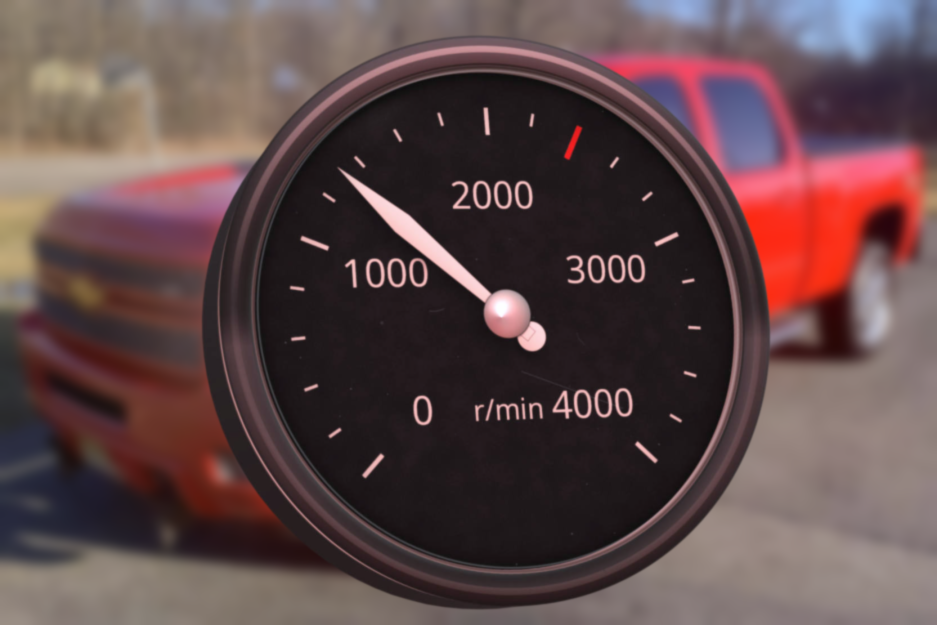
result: 1300 rpm
